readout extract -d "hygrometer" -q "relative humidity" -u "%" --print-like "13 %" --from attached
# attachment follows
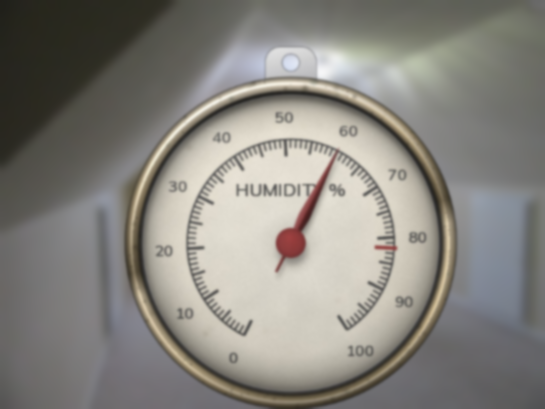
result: 60 %
